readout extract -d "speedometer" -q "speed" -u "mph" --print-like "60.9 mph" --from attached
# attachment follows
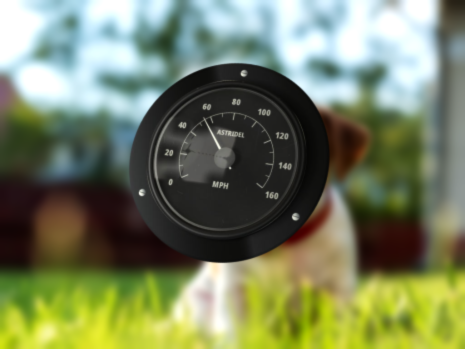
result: 55 mph
